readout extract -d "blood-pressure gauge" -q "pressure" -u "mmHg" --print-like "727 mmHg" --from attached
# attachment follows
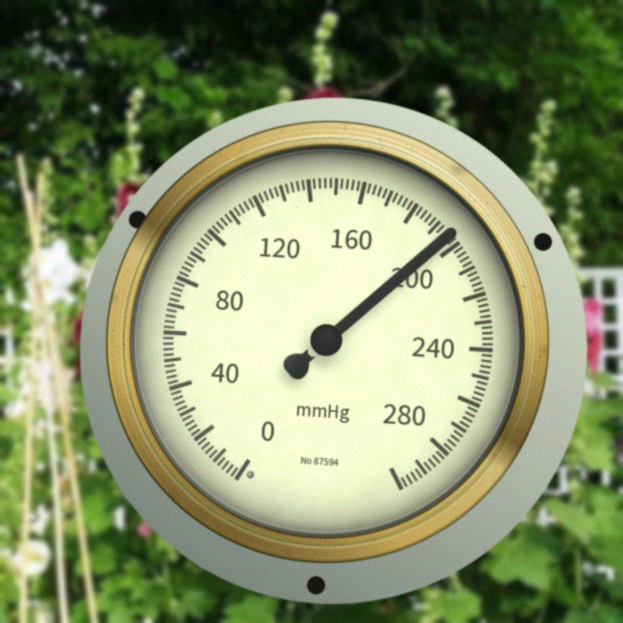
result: 196 mmHg
